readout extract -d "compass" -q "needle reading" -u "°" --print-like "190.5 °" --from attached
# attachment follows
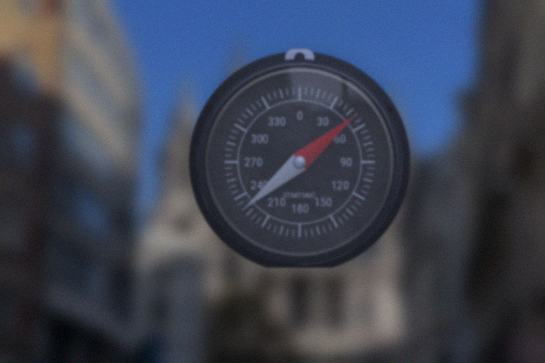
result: 50 °
